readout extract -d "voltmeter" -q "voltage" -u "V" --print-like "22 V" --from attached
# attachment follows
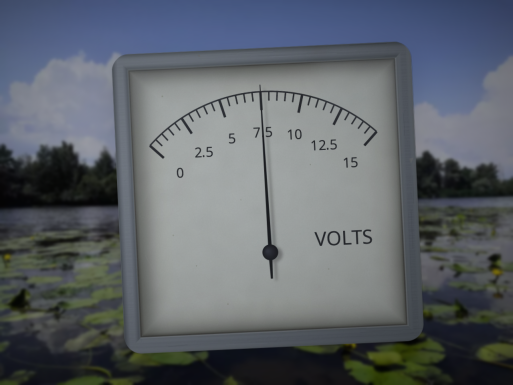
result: 7.5 V
